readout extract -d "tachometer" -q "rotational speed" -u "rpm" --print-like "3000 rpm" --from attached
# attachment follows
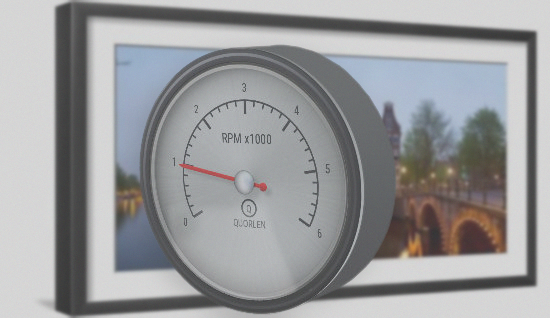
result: 1000 rpm
